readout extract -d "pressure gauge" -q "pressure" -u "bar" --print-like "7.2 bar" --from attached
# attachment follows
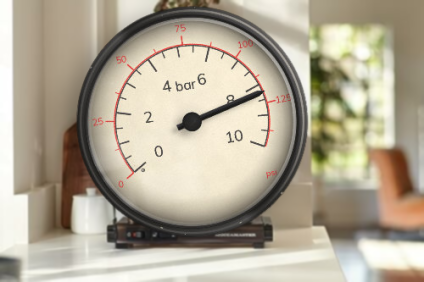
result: 8.25 bar
